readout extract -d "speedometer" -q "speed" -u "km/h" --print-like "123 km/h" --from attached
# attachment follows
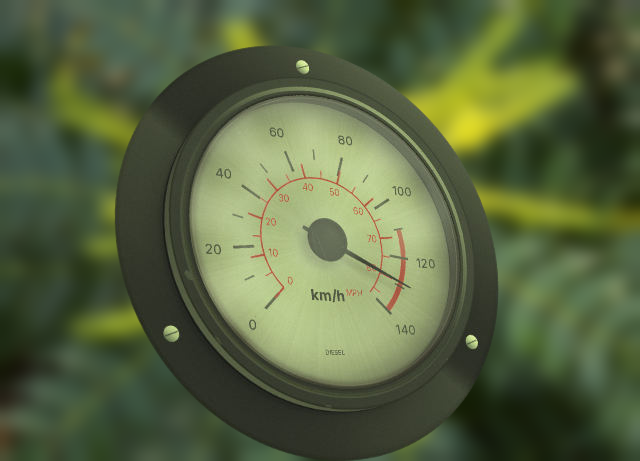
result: 130 km/h
